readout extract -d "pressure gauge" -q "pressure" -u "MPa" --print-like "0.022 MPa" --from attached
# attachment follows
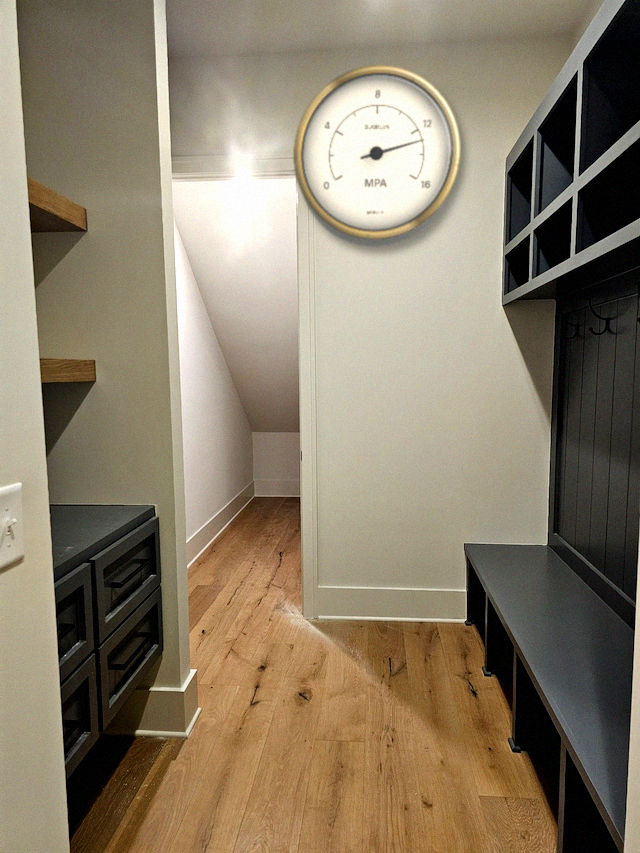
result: 13 MPa
